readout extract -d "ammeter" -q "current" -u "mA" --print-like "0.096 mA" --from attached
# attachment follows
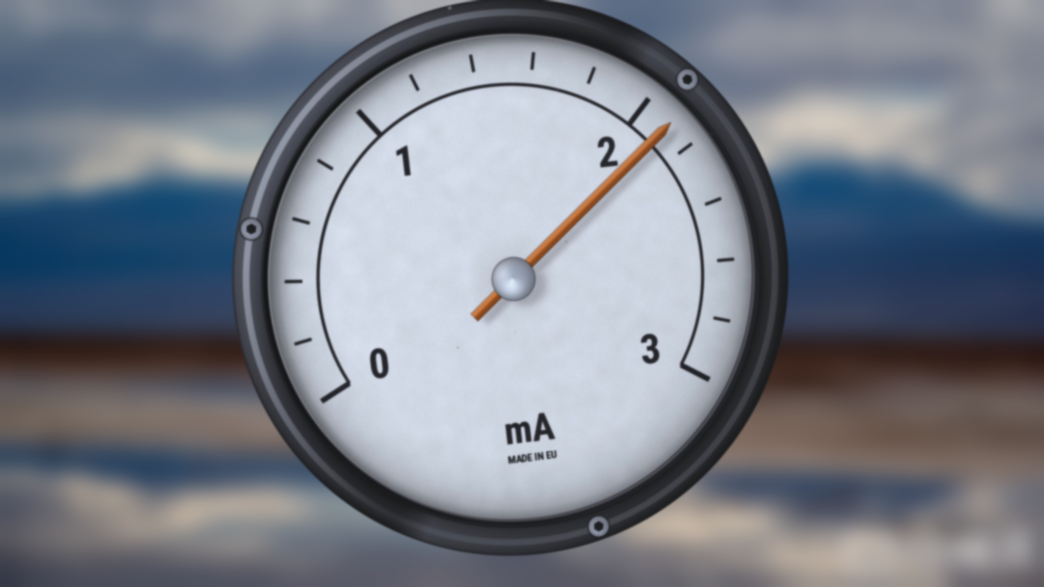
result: 2.1 mA
